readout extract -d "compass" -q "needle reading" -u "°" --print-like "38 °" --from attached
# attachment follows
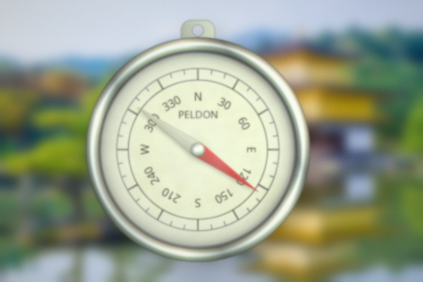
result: 125 °
